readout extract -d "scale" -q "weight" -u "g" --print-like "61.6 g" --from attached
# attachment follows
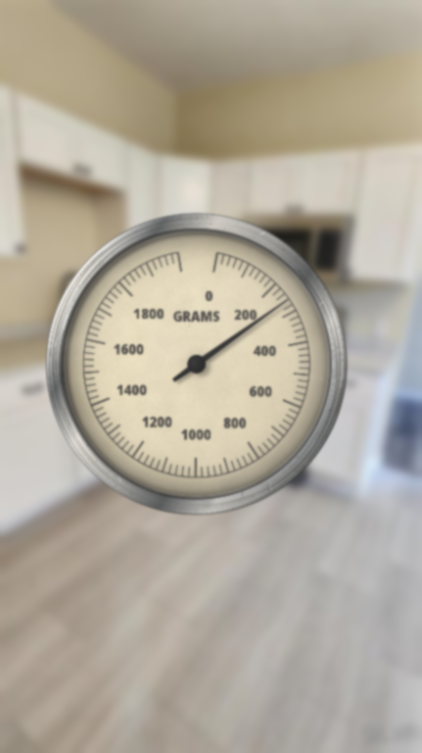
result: 260 g
